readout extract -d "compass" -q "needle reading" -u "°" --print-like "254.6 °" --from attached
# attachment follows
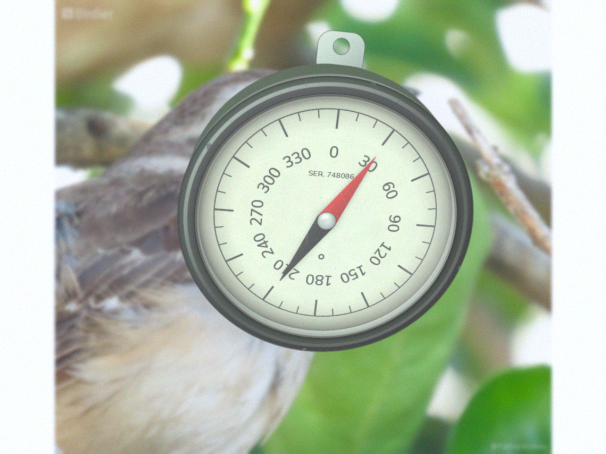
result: 30 °
